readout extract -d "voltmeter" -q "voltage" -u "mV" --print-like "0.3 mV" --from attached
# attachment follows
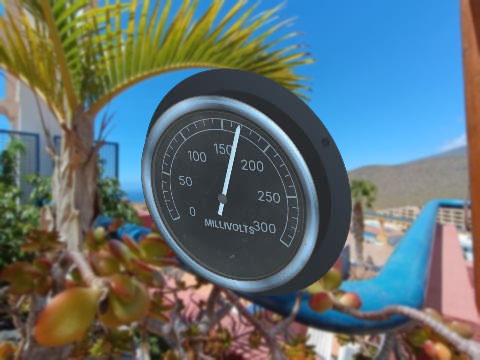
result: 170 mV
